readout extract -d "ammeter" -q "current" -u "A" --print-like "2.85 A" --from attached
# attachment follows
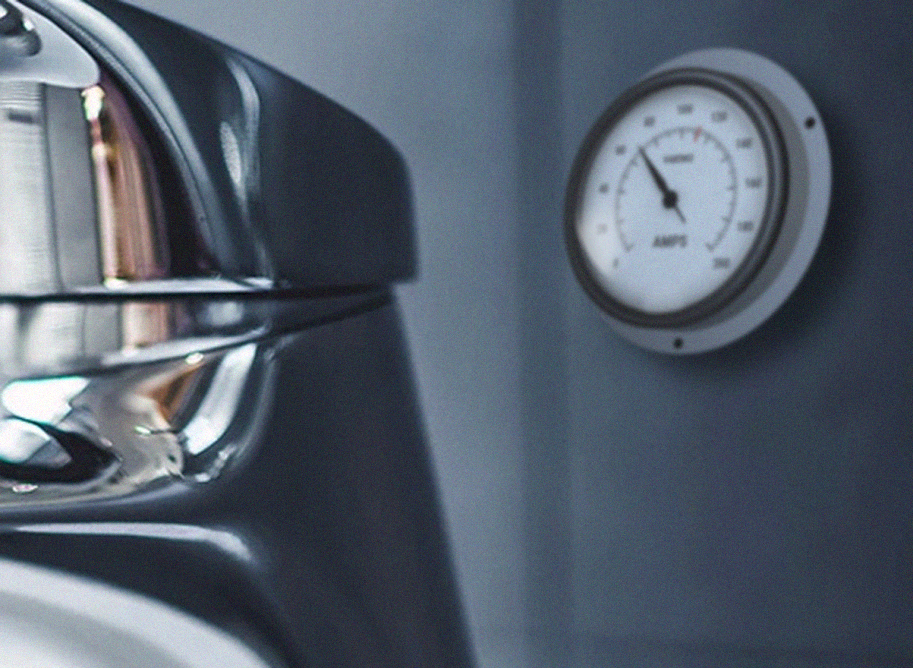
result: 70 A
